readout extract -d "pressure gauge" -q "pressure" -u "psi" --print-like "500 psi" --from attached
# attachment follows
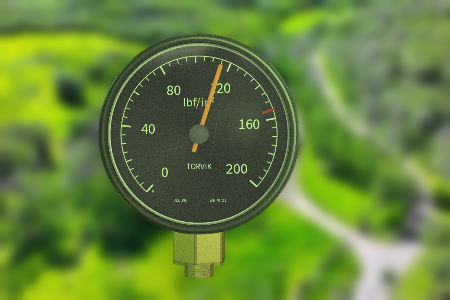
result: 115 psi
